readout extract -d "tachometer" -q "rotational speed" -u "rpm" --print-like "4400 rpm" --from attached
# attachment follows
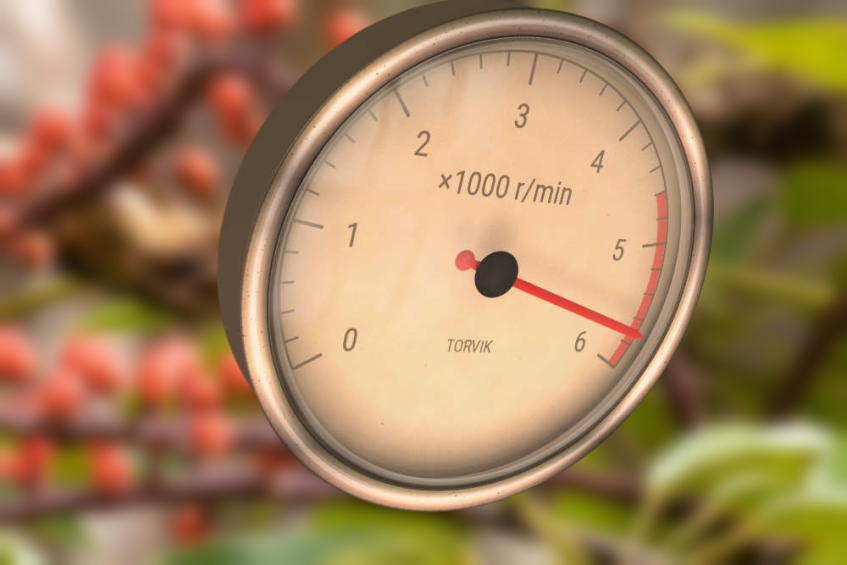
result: 5700 rpm
